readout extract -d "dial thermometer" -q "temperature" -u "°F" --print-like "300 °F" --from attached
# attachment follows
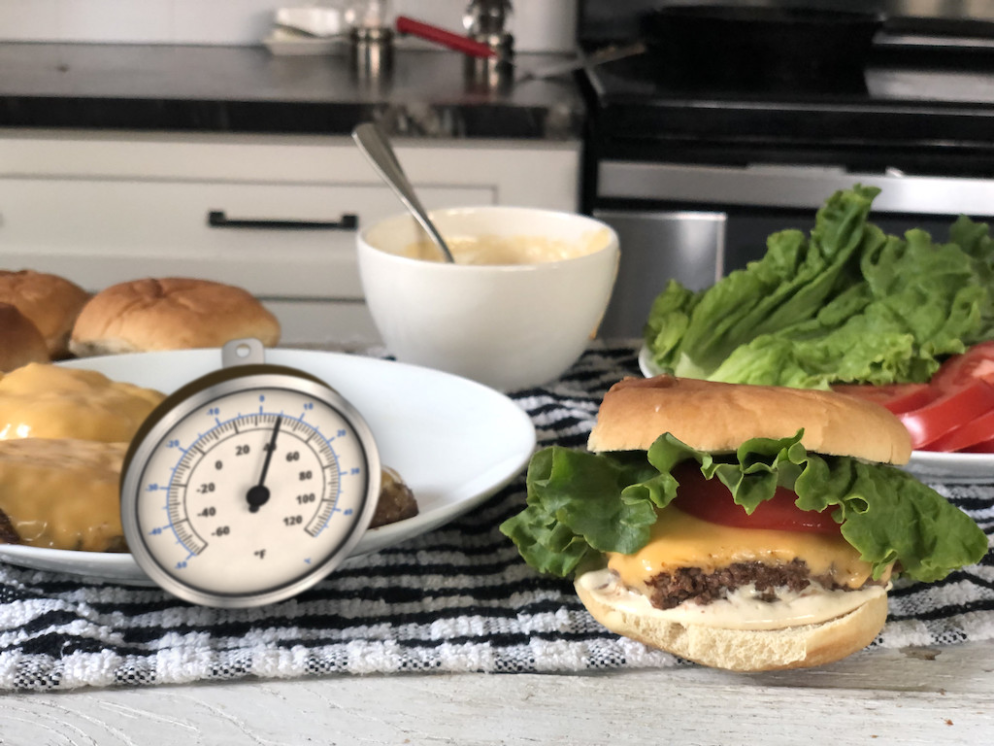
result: 40 °F
